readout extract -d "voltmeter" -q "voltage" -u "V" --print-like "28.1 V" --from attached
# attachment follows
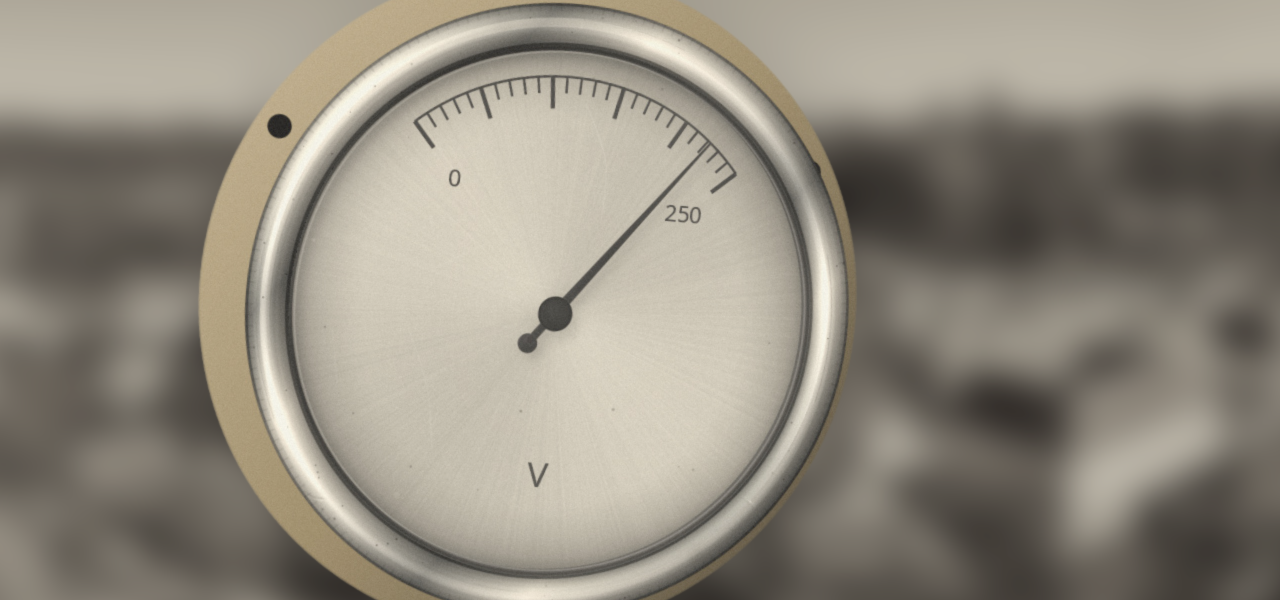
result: 220 V
